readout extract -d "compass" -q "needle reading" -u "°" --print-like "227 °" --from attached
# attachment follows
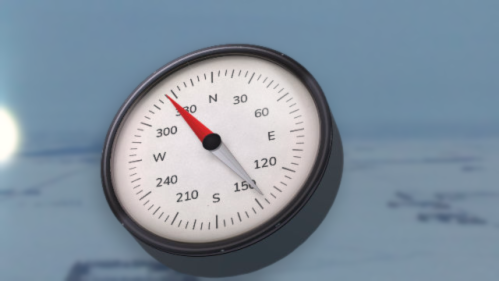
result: 325 °
